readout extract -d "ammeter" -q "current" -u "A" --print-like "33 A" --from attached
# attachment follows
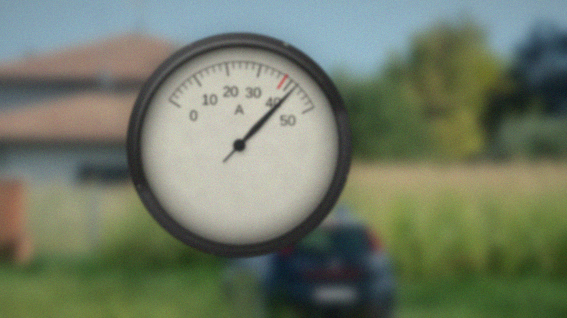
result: 42 A
